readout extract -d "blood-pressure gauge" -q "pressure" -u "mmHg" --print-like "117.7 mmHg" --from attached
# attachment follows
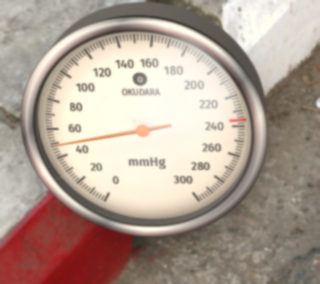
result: 50 mmHg
